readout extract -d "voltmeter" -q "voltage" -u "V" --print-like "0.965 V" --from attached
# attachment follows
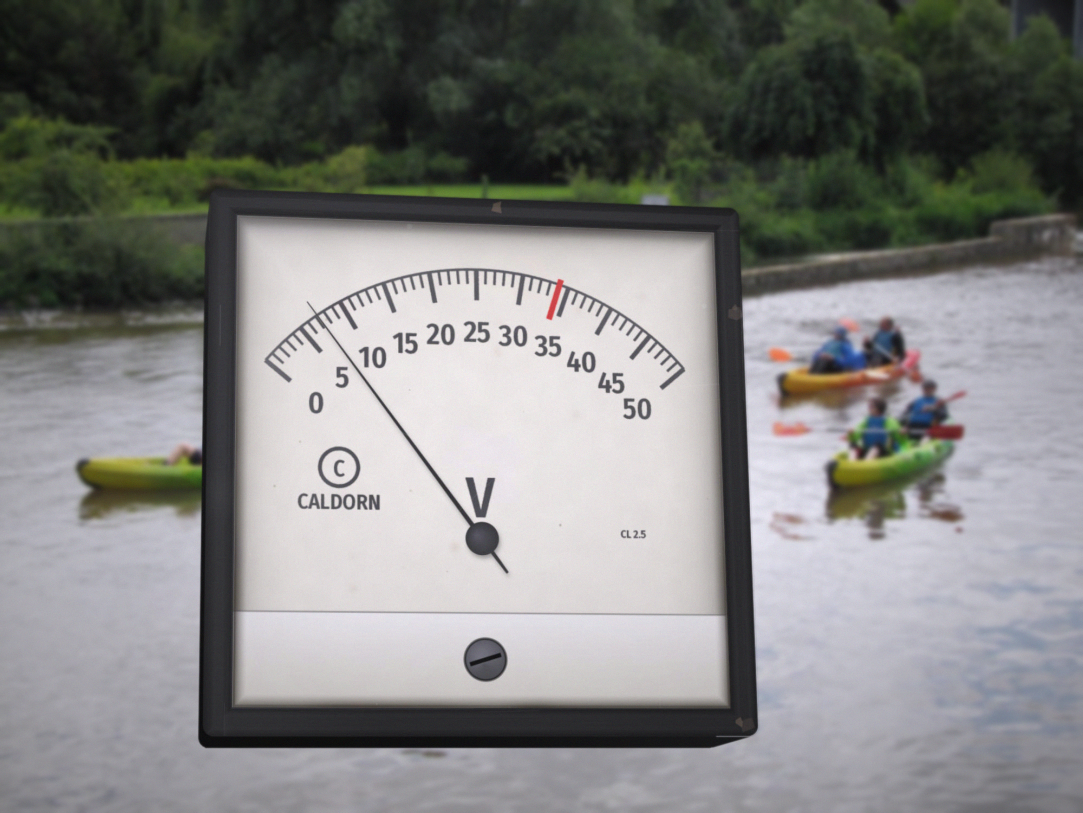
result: 7 V
